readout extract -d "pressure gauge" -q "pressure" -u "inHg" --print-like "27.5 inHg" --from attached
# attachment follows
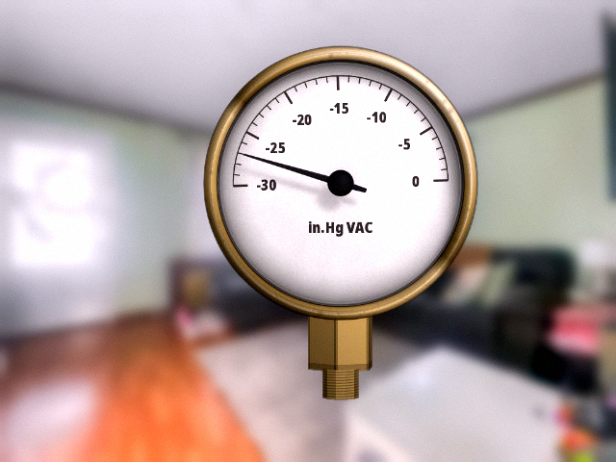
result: -27 inHg
